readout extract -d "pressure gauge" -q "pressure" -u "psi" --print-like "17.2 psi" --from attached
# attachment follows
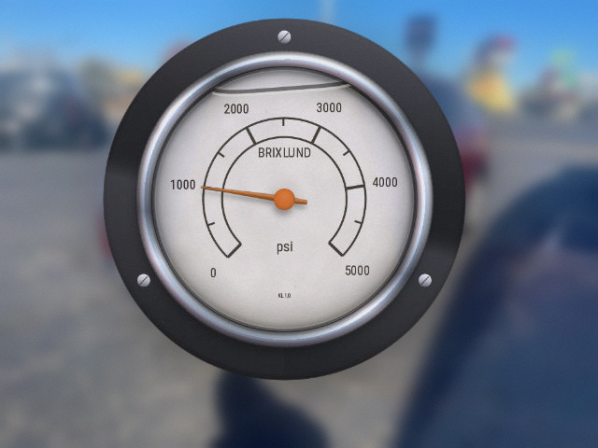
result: 1000 psi
